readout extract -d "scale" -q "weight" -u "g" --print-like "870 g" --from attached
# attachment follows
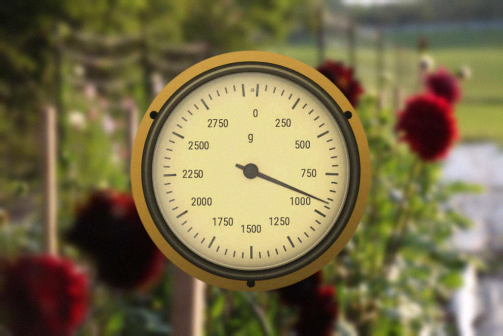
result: 925 g
